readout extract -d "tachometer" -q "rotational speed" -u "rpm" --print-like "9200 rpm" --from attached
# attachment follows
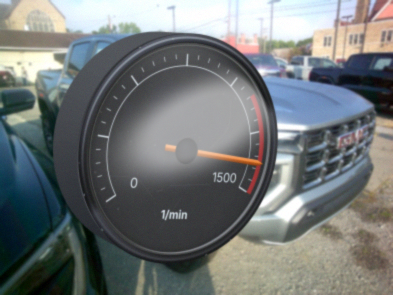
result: 1375 rpm
